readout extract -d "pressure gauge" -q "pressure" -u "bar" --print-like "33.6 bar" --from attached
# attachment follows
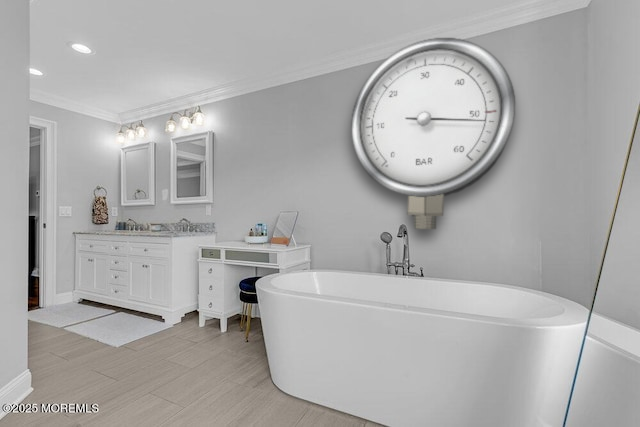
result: 52 bar
